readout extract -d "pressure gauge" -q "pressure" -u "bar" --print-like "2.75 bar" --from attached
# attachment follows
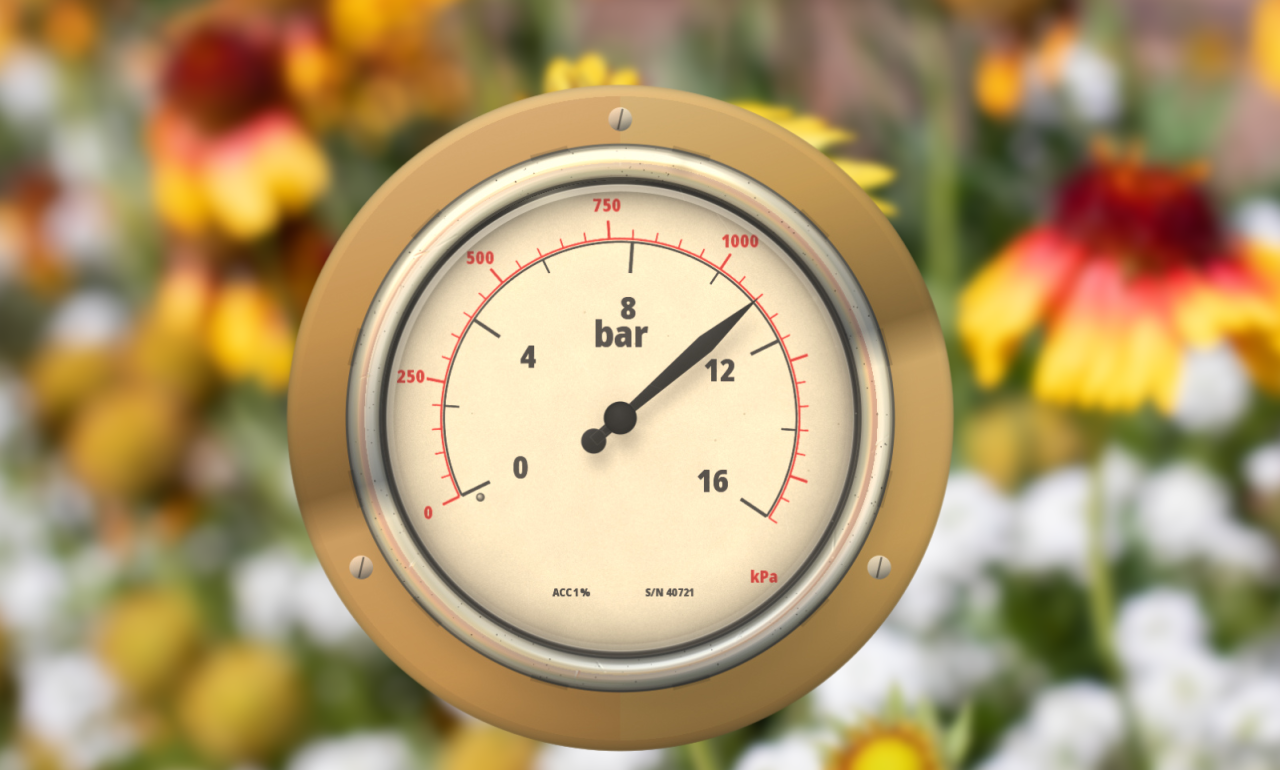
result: 11 bar
